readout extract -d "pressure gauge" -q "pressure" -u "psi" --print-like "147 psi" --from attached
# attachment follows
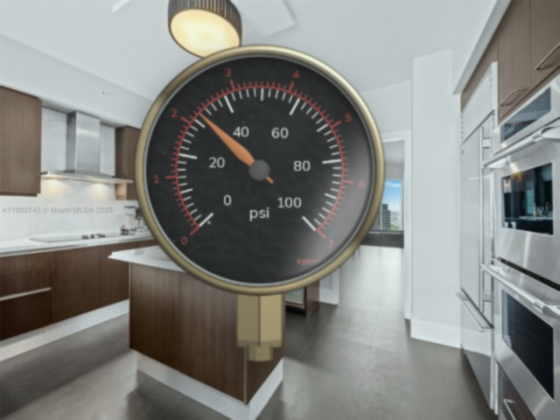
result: 32 psi
